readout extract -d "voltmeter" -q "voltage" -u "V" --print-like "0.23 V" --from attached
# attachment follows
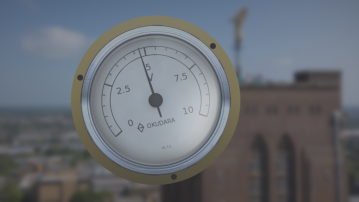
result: 4.75 V
